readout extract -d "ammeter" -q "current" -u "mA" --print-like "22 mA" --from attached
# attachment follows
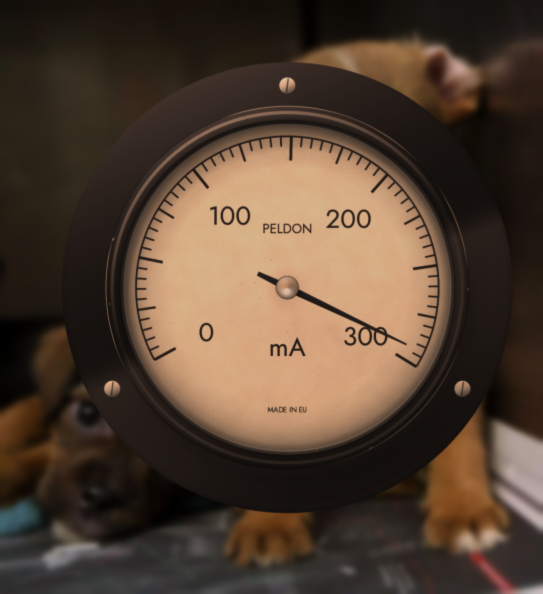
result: 292.5 mA
